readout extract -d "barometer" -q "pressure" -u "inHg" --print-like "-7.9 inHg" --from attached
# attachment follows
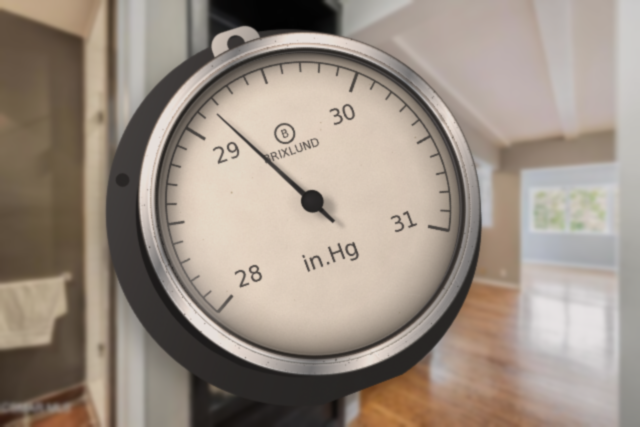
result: 29.15 inHg
